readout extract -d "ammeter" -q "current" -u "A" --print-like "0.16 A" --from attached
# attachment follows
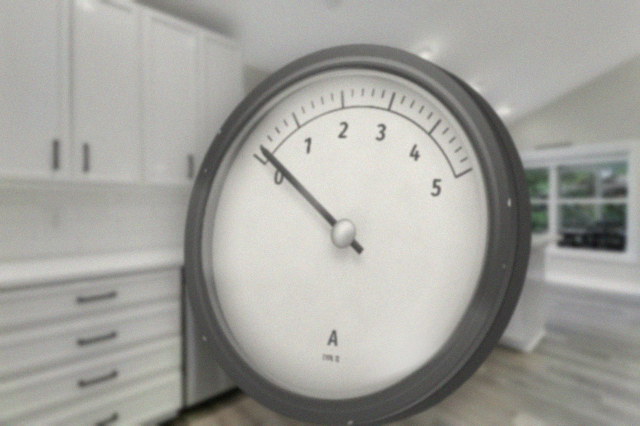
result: 0.2 A
